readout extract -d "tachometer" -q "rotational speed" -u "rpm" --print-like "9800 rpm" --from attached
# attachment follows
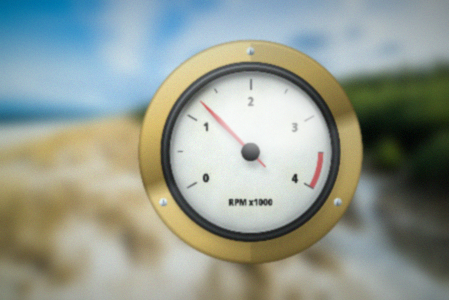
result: 1250 rpm
